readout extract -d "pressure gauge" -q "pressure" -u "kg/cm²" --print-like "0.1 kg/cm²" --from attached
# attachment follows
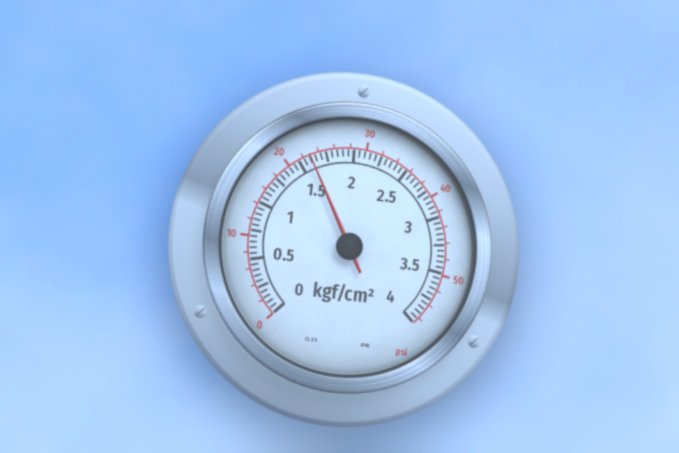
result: 1.6 kg/cm²
